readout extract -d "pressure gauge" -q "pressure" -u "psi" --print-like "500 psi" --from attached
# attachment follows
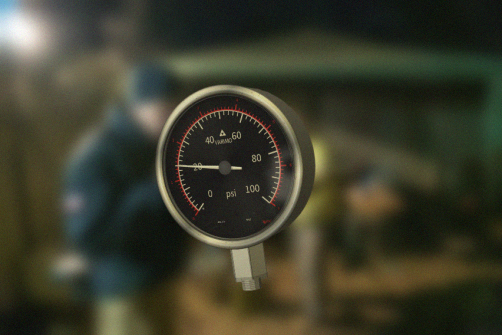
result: 20 psi
